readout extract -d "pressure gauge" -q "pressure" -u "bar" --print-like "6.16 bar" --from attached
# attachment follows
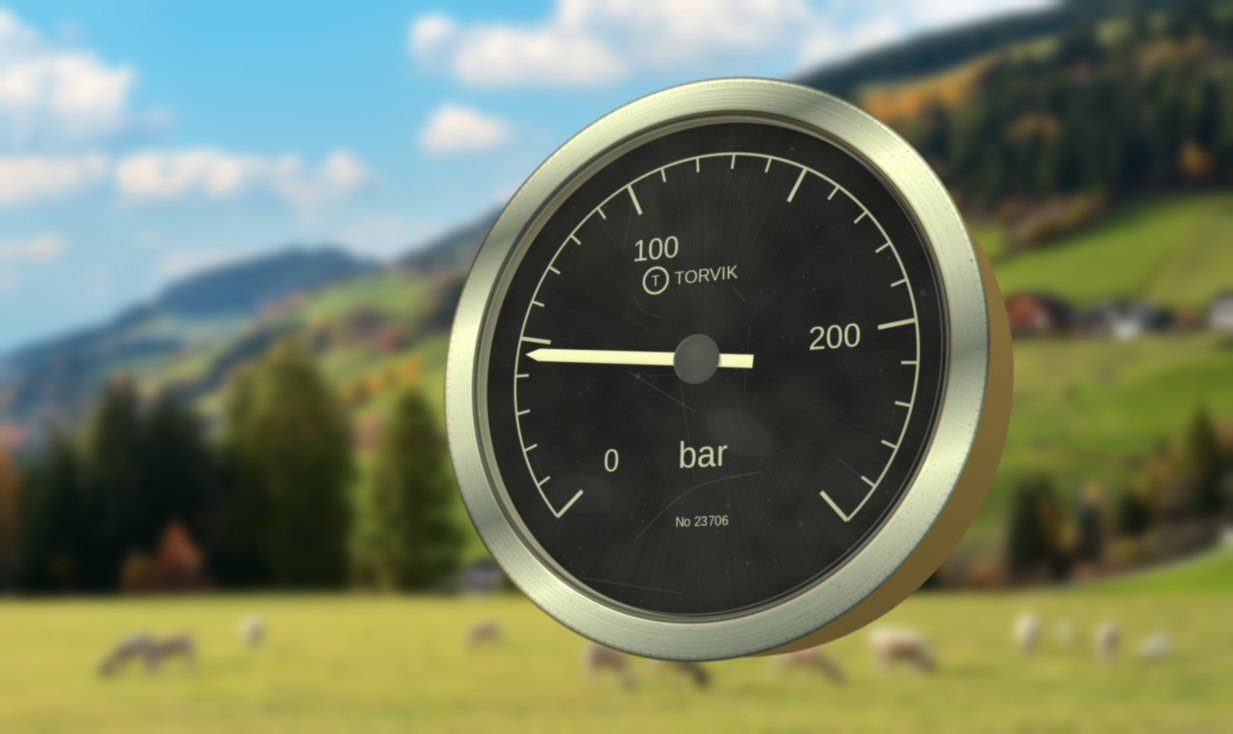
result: 45 bar
